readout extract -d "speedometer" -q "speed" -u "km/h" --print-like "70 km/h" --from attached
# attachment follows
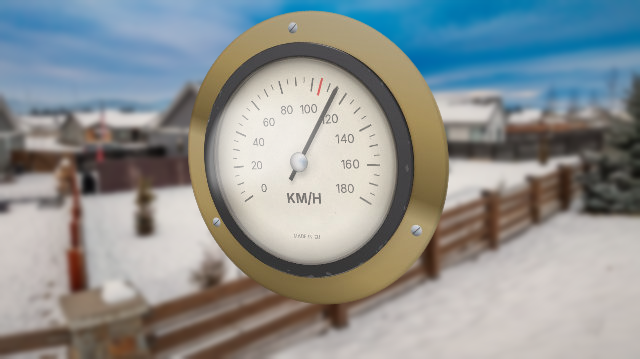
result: 115 km/h
